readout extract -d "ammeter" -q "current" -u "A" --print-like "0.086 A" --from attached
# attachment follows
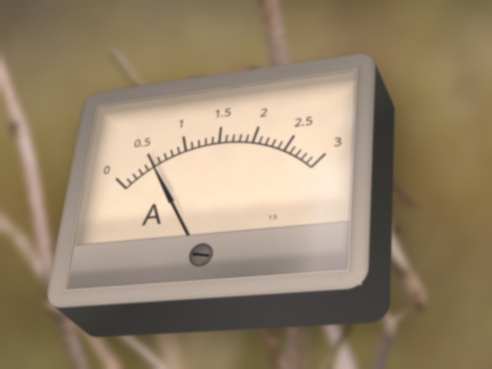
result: 0.5 A
